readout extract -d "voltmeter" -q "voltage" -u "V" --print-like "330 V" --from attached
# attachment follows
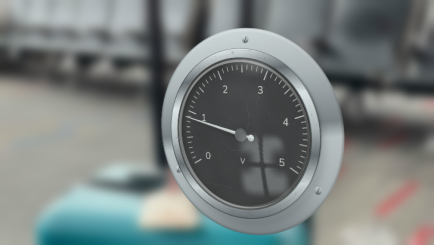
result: 0.9 V
